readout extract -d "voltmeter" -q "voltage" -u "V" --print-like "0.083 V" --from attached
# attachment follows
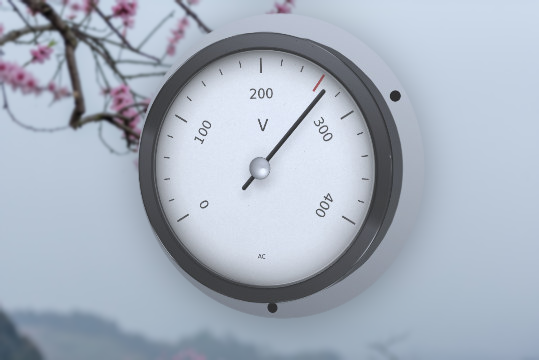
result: 270 V
